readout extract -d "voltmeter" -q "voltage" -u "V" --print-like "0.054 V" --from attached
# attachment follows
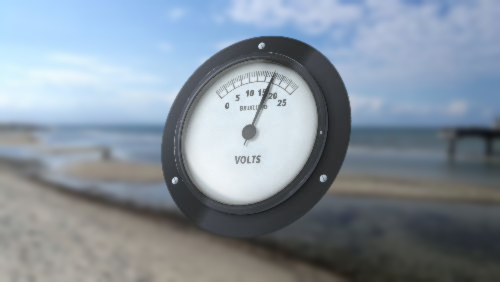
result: 17.5 V
